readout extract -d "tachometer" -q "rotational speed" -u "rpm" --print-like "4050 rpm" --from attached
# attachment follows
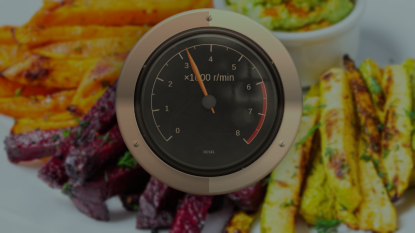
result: 3250 rpm
